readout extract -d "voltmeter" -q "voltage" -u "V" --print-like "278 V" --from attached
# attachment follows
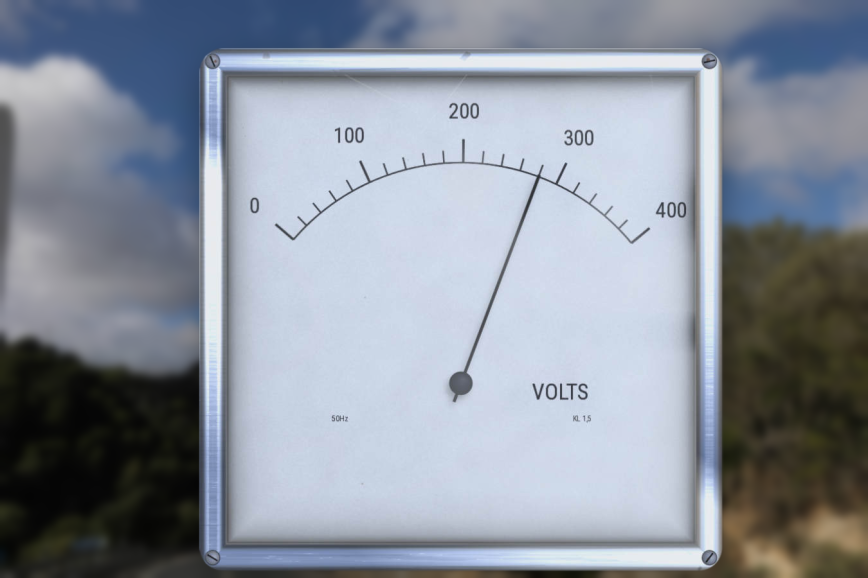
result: 280 V
